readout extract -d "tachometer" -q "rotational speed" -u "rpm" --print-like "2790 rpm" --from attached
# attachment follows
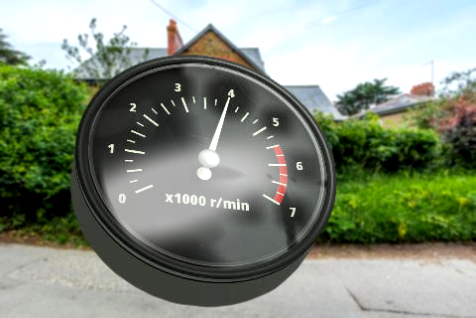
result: 4000 rpm
